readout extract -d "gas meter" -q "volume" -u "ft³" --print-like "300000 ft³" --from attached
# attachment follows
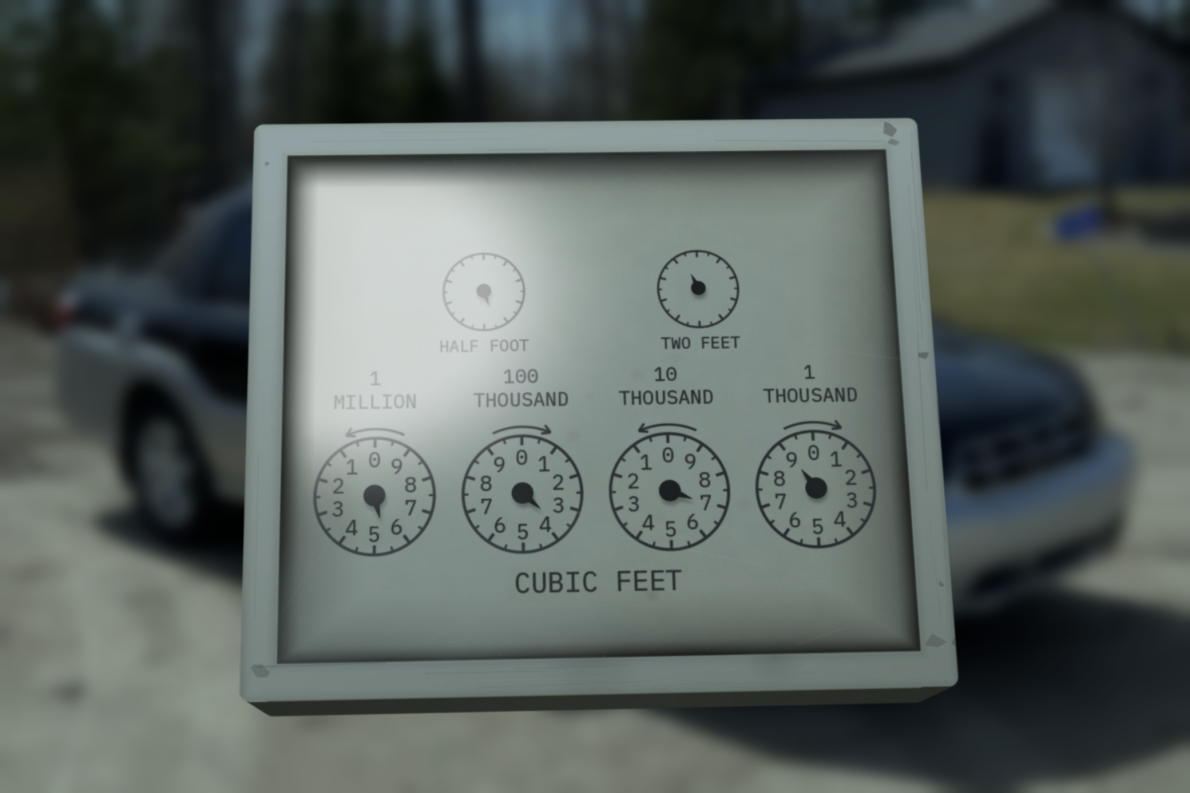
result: 536900 ft³
